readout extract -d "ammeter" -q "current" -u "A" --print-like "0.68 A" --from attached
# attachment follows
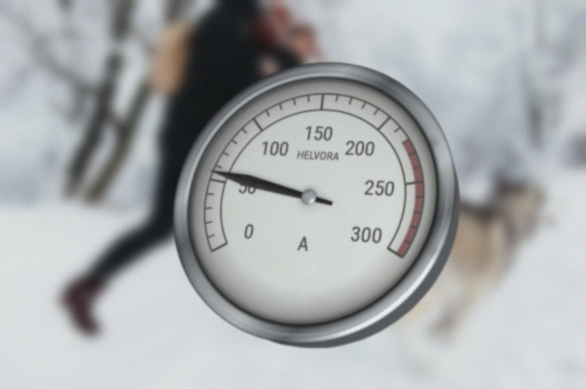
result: 55 A
